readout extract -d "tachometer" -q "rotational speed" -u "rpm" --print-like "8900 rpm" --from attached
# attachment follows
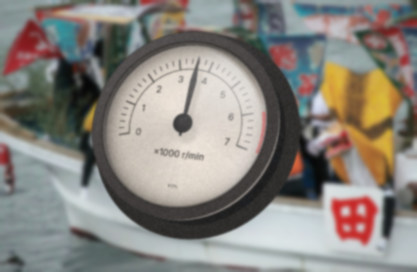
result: 3600 rpm
